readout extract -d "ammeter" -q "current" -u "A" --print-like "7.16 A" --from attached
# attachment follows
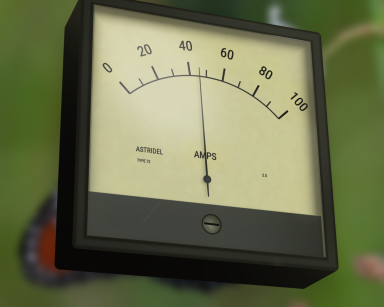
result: 45 A
